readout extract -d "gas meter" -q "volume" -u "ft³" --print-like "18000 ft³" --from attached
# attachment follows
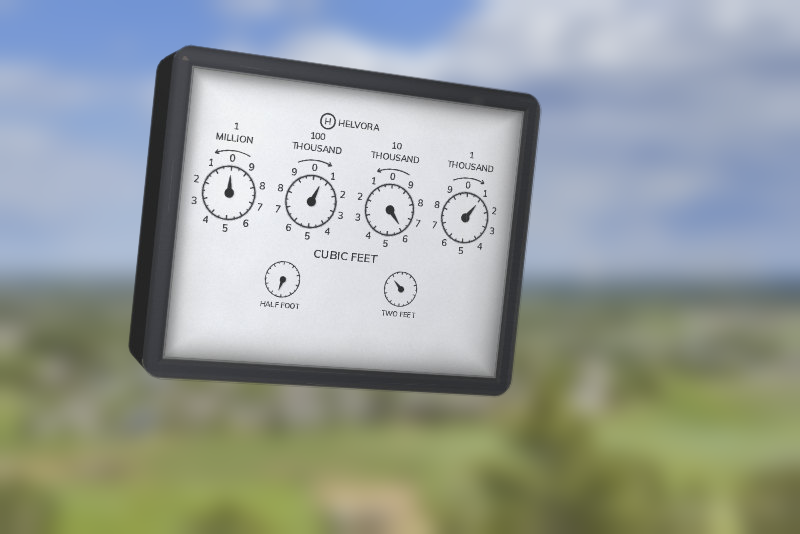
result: 6100 ft³
